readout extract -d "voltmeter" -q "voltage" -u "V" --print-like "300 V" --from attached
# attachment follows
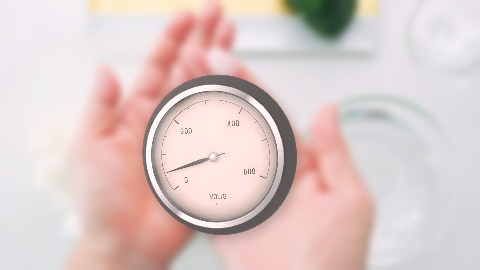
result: 50 V
